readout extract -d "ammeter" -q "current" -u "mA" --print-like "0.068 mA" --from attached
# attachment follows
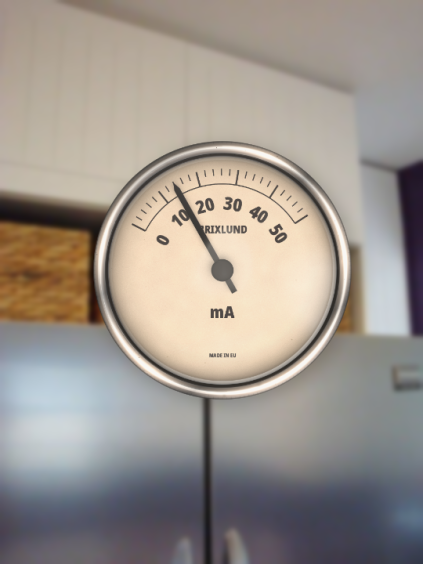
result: 14 mA
